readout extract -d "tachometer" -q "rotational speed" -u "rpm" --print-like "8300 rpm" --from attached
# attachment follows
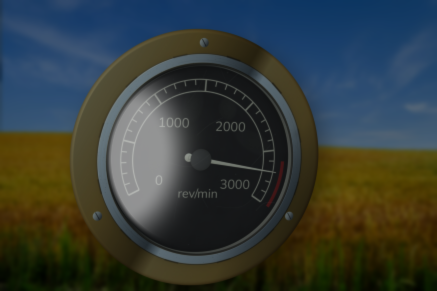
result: 2700 rpm
